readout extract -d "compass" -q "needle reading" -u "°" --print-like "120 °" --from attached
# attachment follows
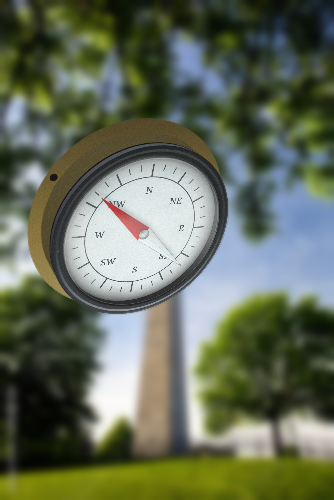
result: 310 °
